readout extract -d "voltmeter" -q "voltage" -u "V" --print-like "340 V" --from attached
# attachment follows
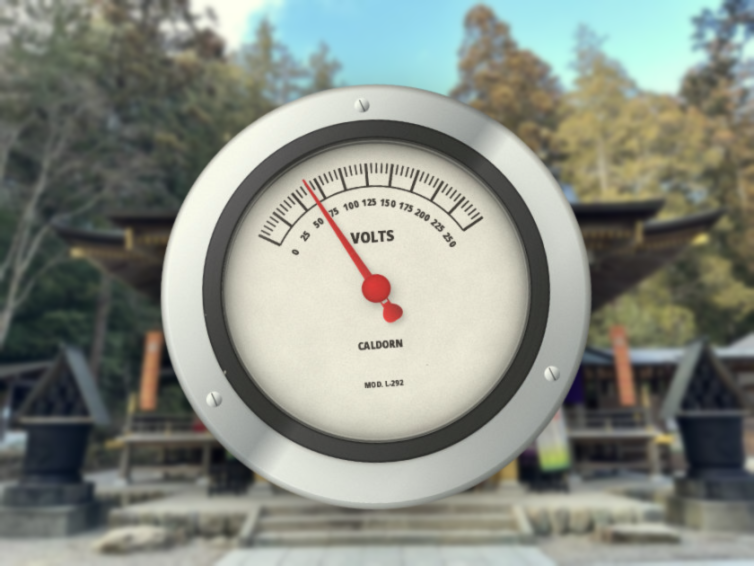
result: 65 V
